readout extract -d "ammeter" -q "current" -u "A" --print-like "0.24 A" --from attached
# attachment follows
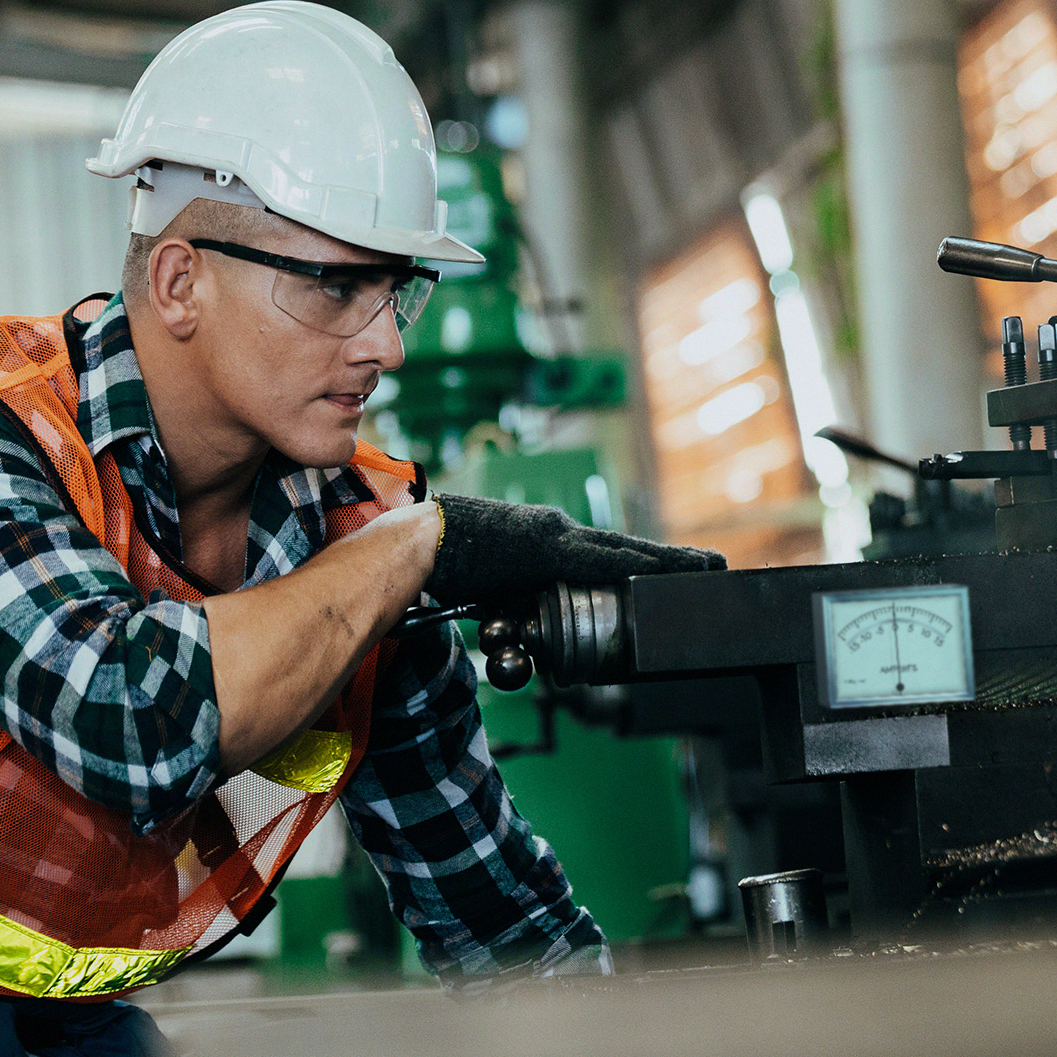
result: 0 A
